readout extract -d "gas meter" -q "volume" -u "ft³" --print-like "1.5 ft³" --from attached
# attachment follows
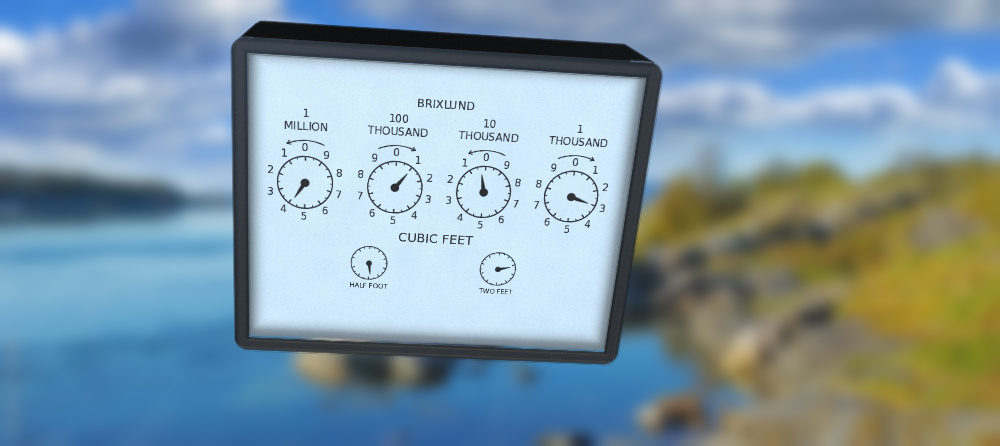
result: 410300 ft³
